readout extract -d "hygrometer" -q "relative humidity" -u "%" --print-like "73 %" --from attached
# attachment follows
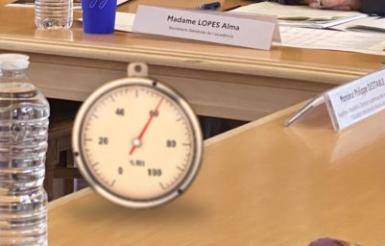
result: 60 %
